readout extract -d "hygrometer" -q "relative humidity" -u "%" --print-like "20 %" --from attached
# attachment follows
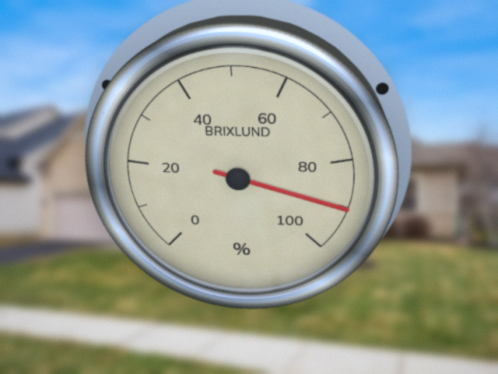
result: 90 %
